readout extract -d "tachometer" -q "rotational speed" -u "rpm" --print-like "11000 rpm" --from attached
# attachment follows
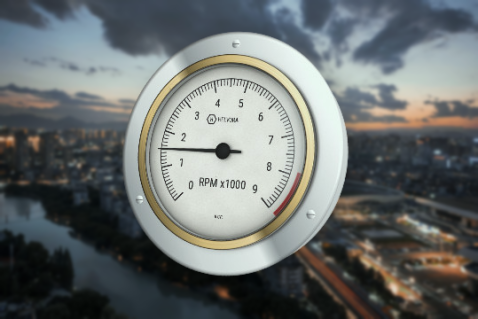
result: 1500 rpm
